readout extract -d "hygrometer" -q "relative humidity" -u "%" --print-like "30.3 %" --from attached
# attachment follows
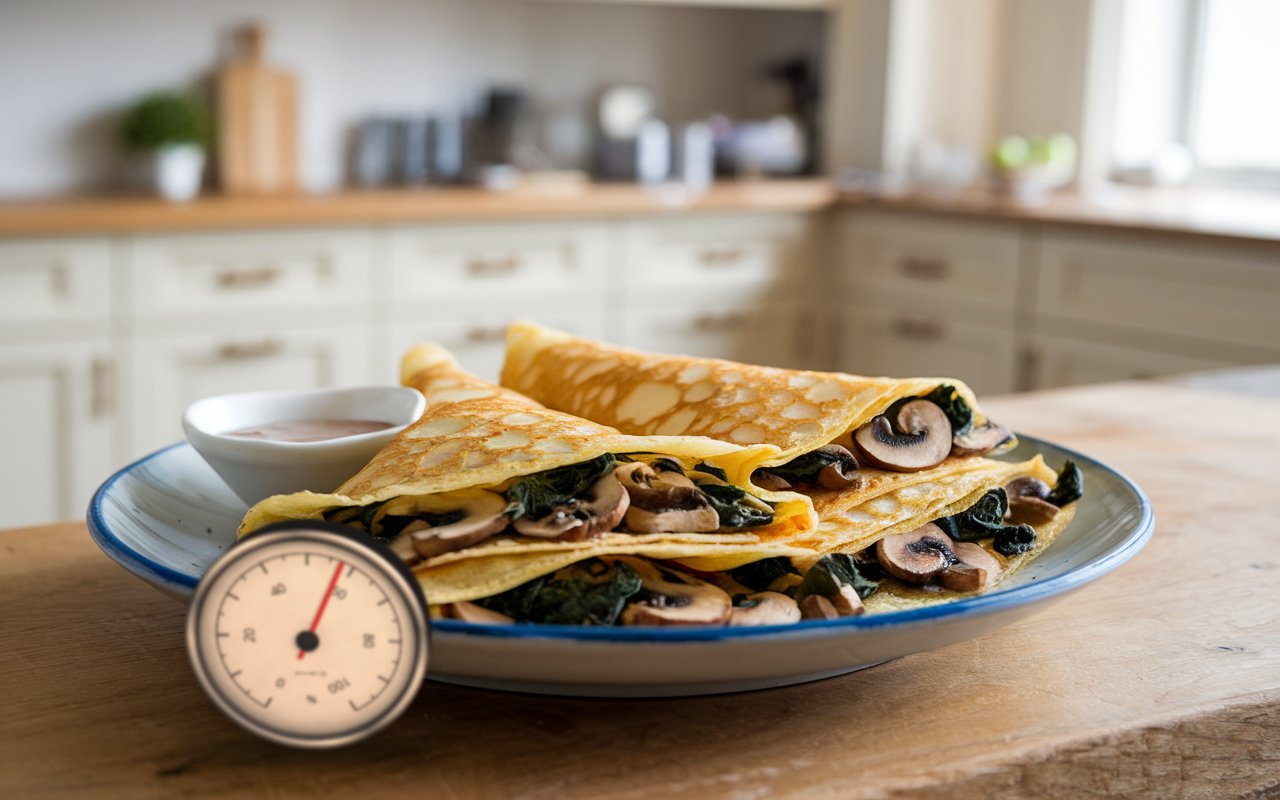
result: 57.5 %
